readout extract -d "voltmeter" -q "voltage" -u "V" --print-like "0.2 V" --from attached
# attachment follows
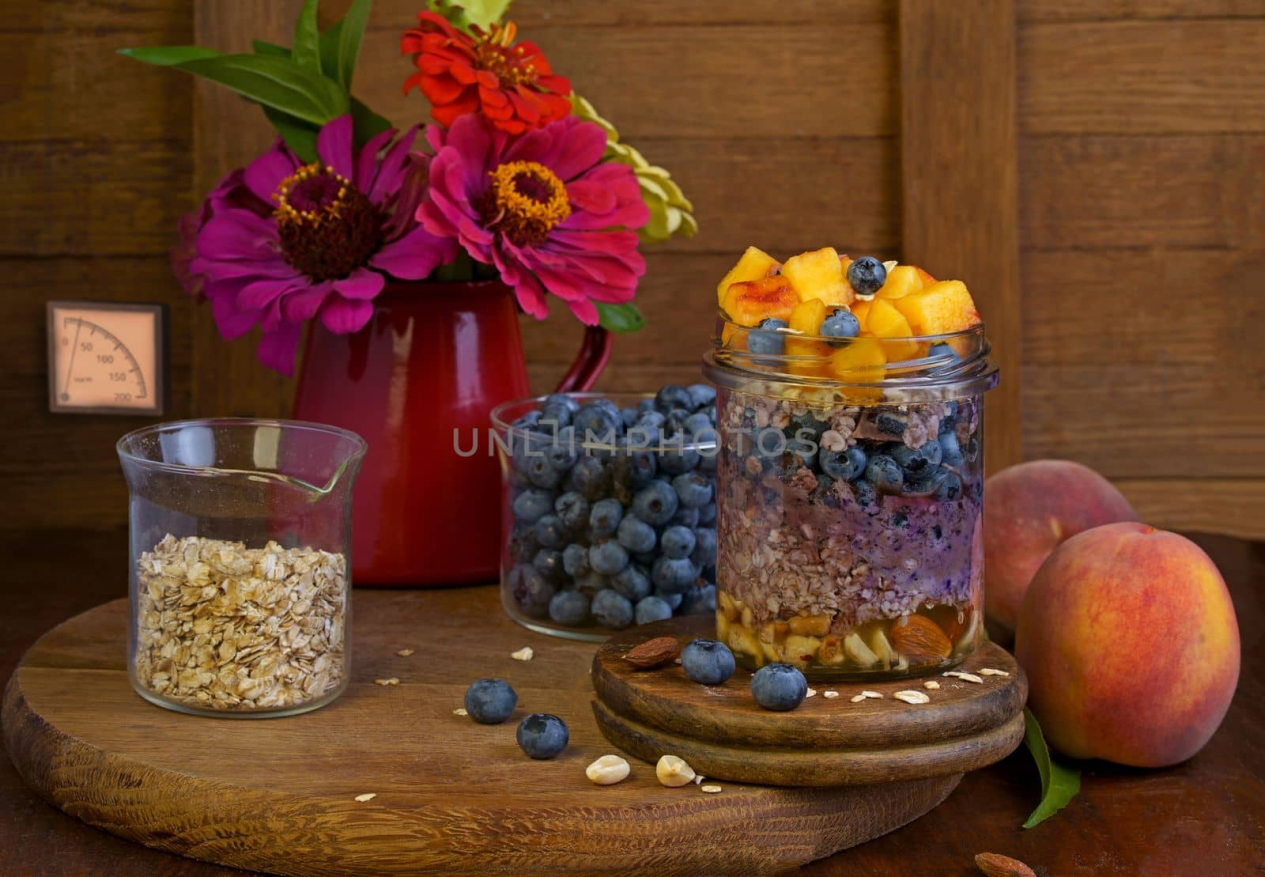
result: 25 V
